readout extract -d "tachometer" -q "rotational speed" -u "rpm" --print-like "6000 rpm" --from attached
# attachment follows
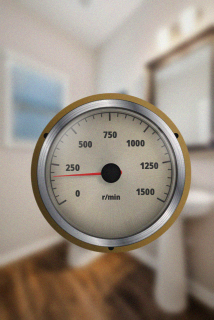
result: 175 rpm
